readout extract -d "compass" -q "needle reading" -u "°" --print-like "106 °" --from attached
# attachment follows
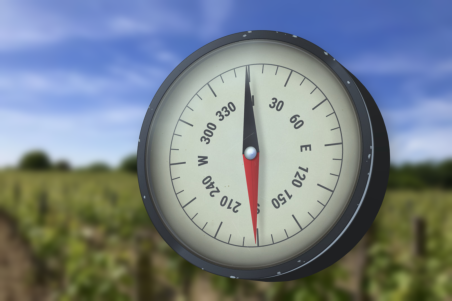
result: 180 °
